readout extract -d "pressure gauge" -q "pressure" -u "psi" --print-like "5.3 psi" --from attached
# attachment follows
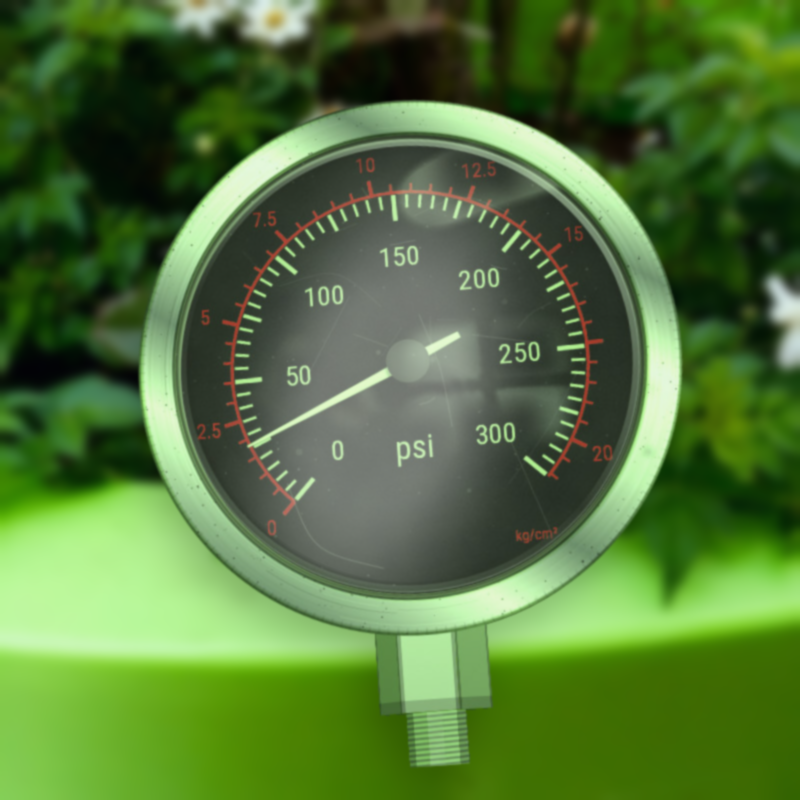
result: 25 psi
